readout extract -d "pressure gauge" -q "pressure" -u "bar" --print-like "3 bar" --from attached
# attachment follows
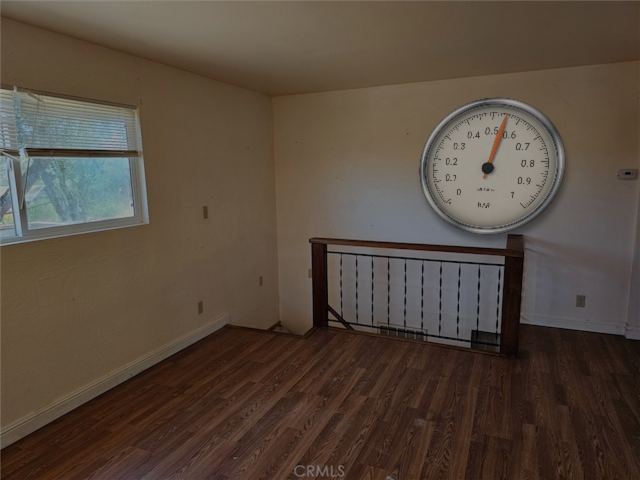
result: 0.55 bar
